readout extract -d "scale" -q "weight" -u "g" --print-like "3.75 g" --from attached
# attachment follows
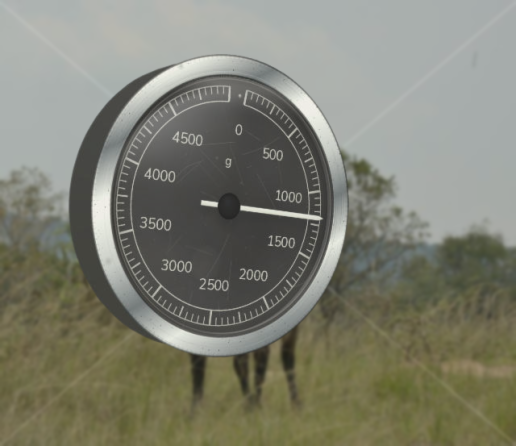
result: 1200 g
